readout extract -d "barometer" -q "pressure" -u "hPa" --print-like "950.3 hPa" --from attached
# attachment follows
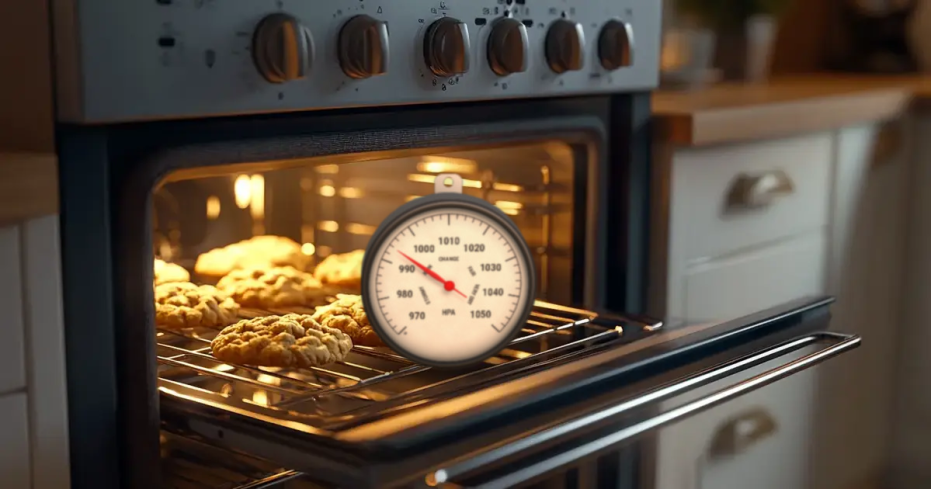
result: 994 hPa
